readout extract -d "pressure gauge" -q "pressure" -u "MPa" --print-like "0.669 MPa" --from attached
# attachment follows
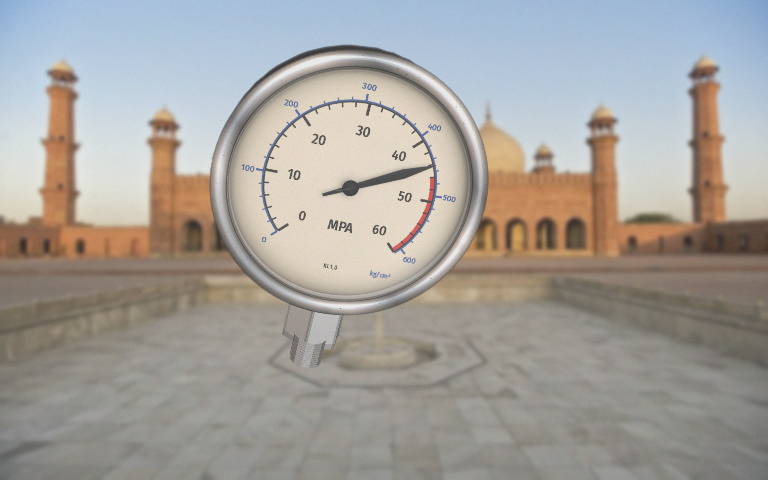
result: 44 MPa
